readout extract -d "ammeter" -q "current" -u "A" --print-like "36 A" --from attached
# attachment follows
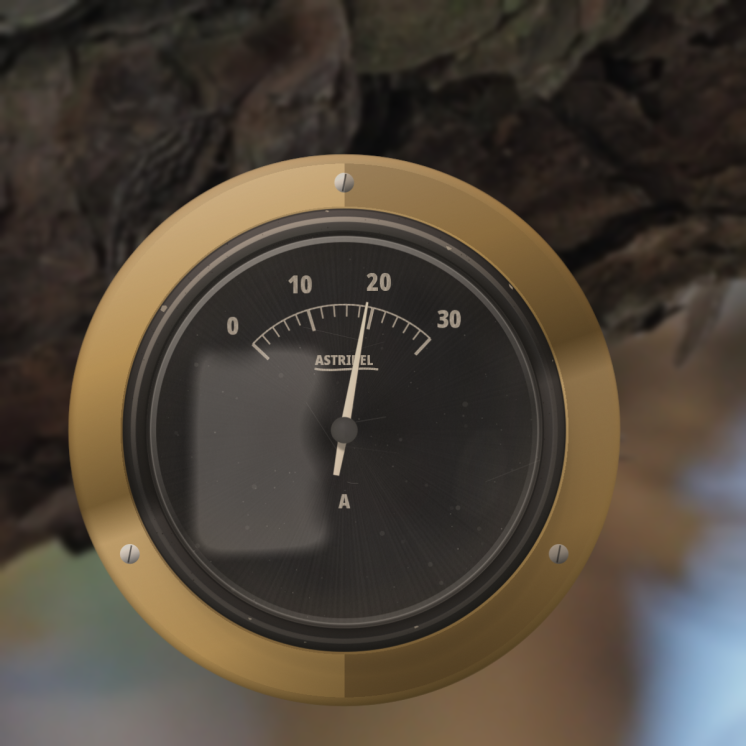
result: 19 A
